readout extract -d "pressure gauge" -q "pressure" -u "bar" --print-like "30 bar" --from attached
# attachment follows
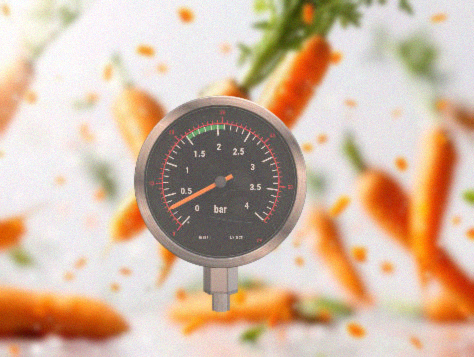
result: 0.3 bar
